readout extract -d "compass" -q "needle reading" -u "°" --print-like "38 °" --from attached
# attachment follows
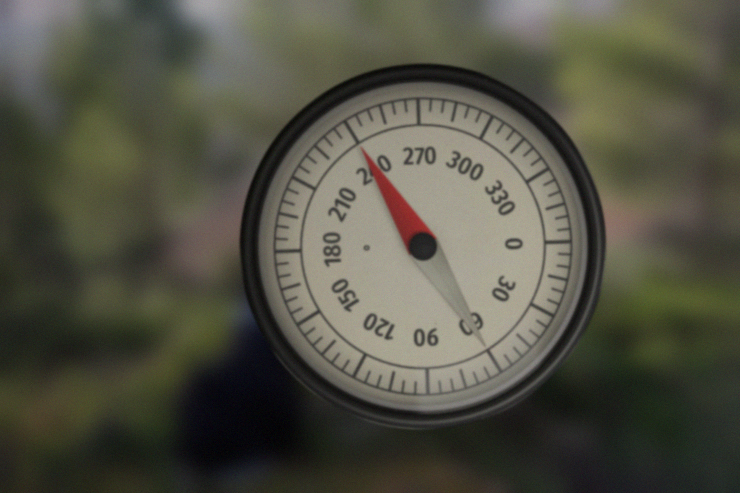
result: 240 °
